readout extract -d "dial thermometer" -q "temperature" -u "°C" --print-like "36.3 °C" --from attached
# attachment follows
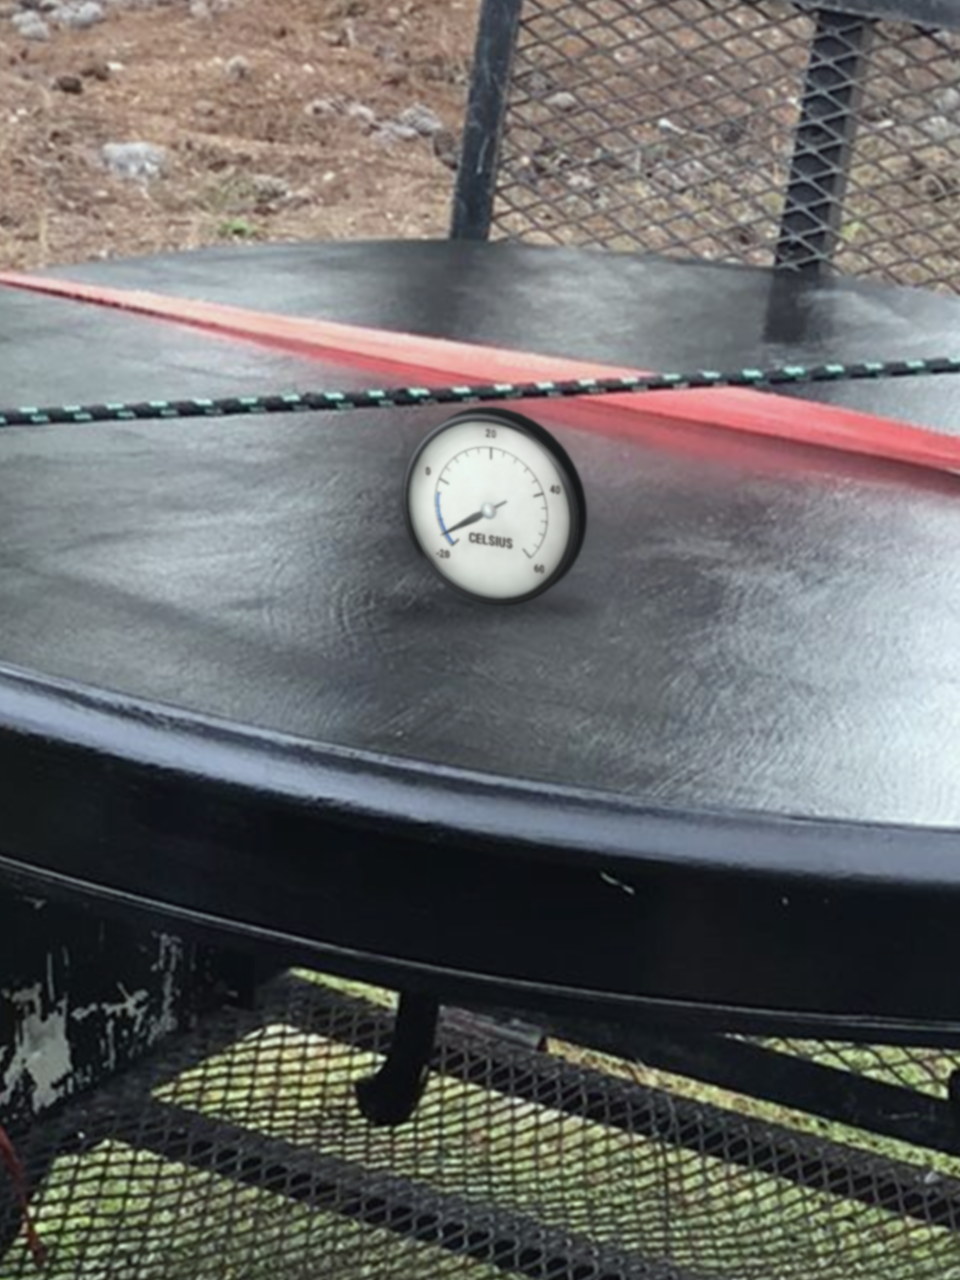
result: -16 °C
